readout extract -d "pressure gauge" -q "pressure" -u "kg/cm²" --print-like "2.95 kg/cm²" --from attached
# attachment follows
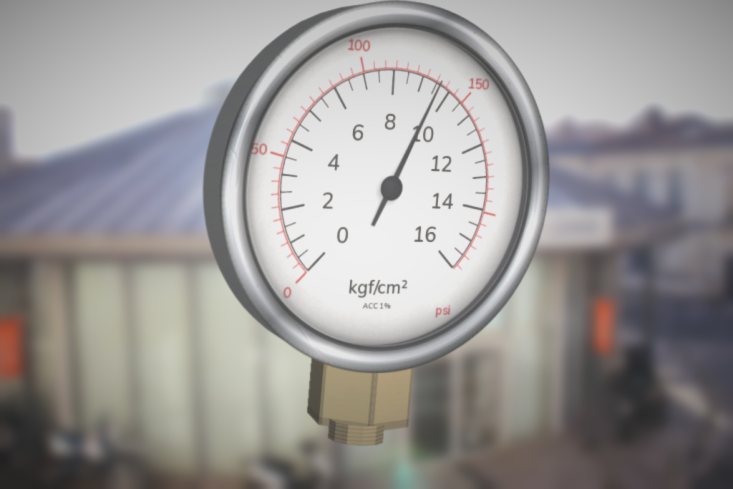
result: 9.5 kg/cm²
